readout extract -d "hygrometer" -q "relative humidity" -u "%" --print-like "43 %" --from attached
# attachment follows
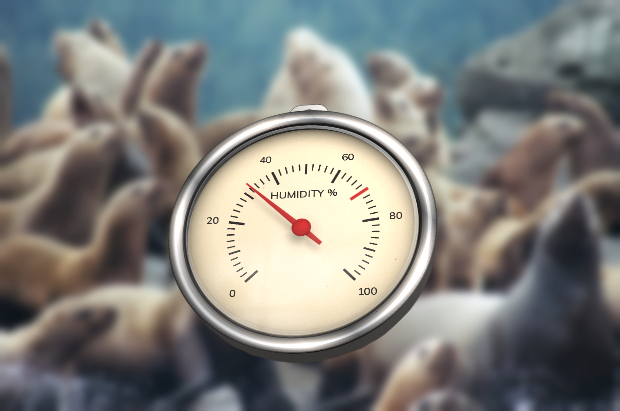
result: 32 %
